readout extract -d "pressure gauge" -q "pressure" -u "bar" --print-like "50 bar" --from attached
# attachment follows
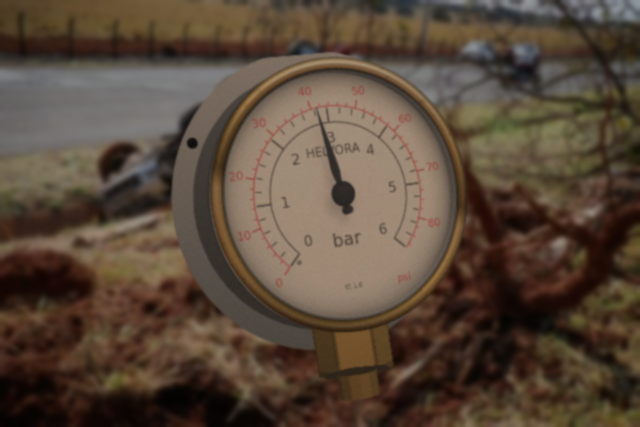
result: 2.8 bar
